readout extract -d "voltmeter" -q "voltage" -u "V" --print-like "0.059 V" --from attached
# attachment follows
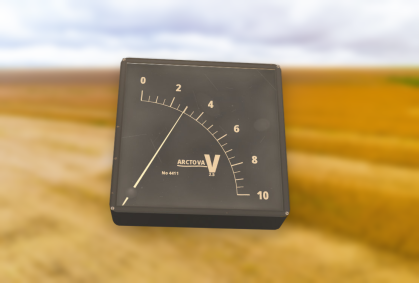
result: 3 V
